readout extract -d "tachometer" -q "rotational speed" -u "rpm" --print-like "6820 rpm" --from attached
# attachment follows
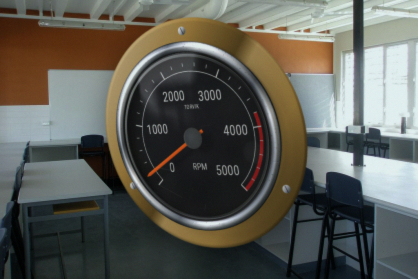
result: 200 rpm
